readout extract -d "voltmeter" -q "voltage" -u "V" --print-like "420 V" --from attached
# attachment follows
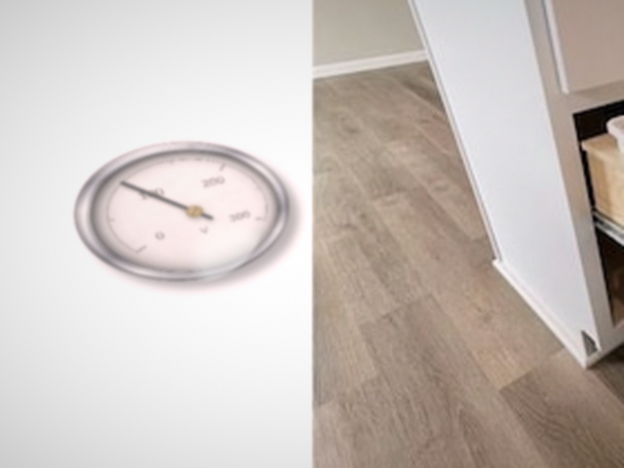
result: 100 V
